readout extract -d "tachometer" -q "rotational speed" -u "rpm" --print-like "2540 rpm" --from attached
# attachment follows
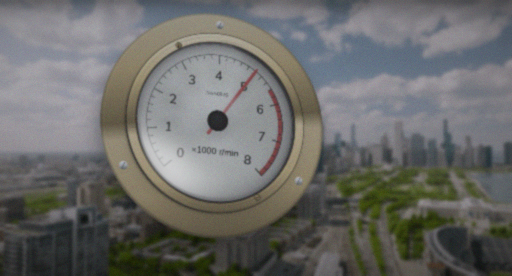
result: 5000 rpm
